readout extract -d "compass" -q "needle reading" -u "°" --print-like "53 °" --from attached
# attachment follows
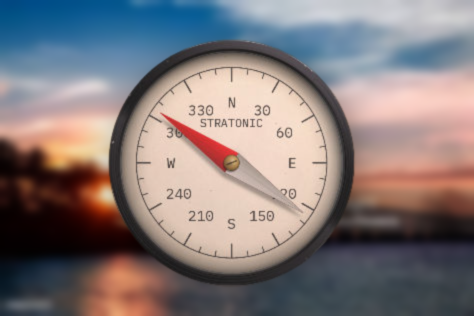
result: 305 °
